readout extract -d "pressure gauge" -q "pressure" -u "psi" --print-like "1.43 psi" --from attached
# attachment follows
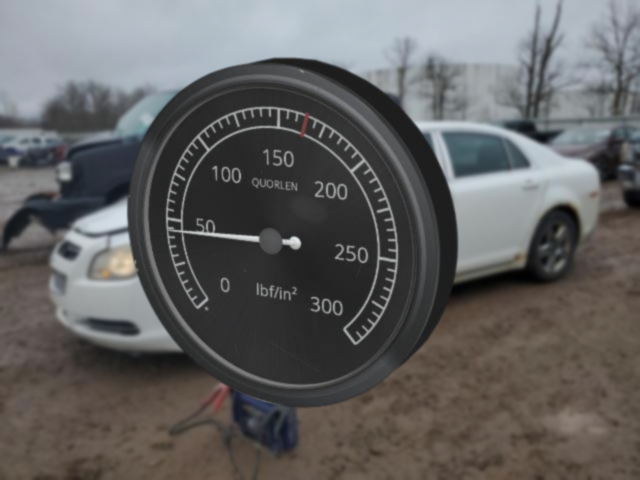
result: 45 psi
